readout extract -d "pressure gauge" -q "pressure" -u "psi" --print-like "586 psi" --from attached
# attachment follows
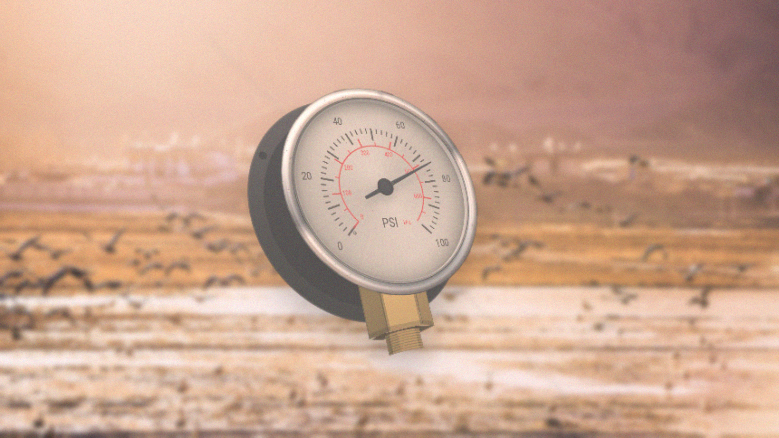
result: 74 psi
